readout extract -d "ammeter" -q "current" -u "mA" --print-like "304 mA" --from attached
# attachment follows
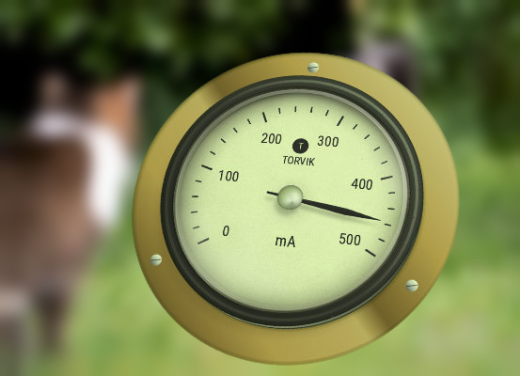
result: 460 mA
